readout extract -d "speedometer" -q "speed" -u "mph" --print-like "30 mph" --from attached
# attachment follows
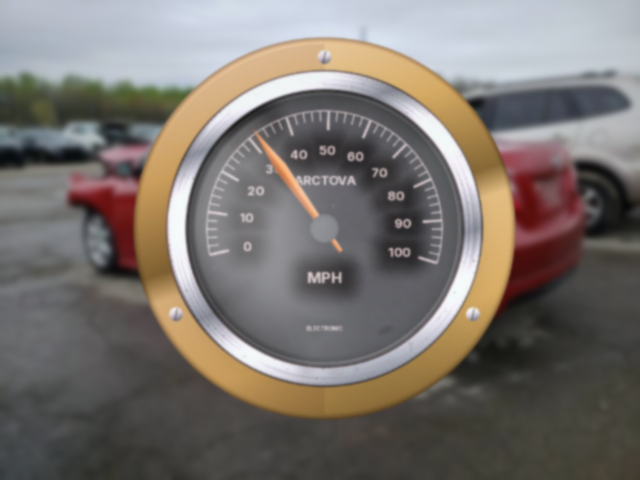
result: 32 mph
